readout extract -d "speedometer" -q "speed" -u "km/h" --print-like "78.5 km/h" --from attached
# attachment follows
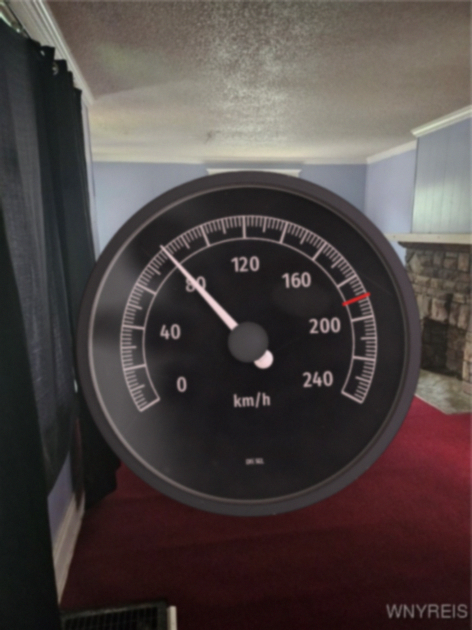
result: 80 km/h
